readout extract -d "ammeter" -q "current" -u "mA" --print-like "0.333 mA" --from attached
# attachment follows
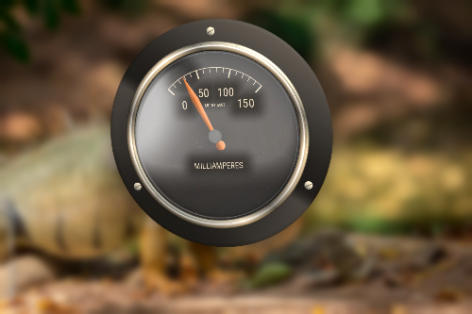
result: 30 mA
